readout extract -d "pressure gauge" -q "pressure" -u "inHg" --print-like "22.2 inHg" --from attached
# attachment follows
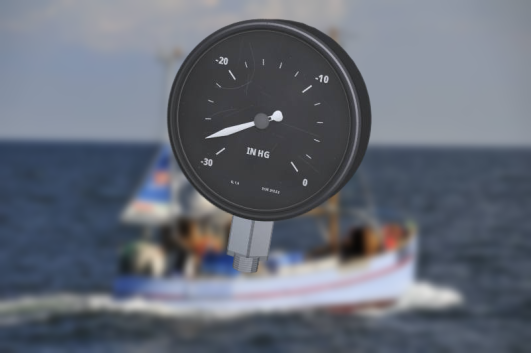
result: -28 inHg
